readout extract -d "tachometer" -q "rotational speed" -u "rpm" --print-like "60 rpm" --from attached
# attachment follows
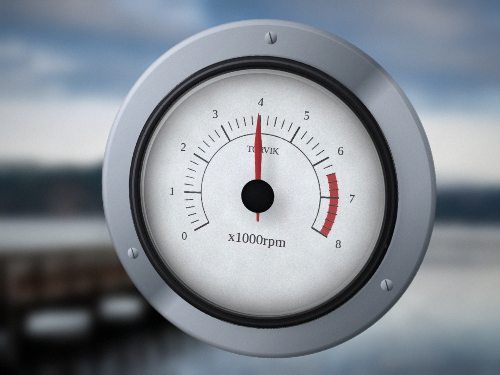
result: 4000 rpm
